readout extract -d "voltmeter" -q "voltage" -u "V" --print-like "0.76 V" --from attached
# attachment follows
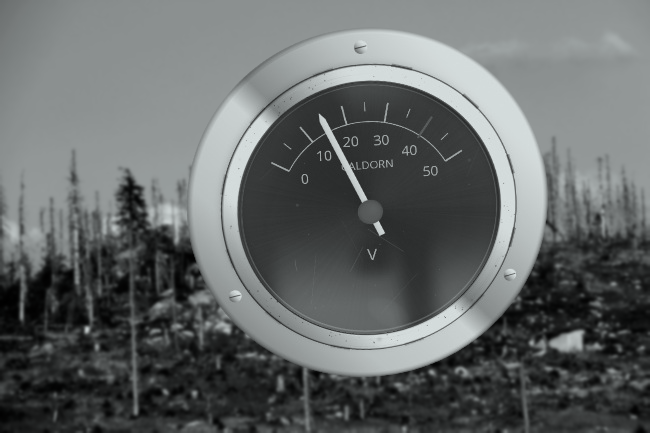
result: 15 V
